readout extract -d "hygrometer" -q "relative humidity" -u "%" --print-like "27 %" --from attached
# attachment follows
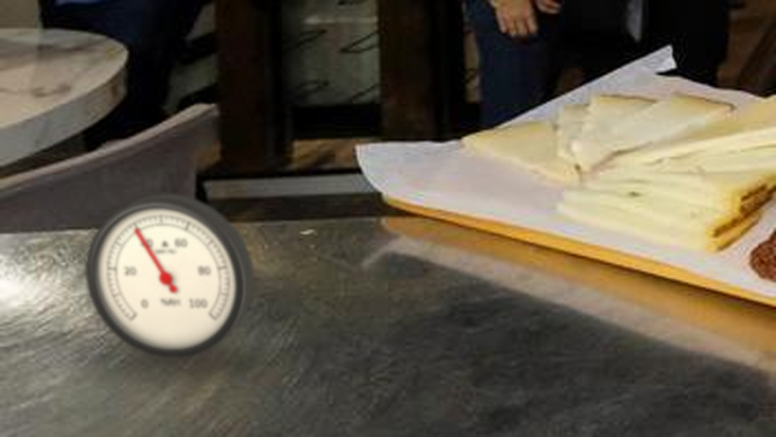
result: 40 %
